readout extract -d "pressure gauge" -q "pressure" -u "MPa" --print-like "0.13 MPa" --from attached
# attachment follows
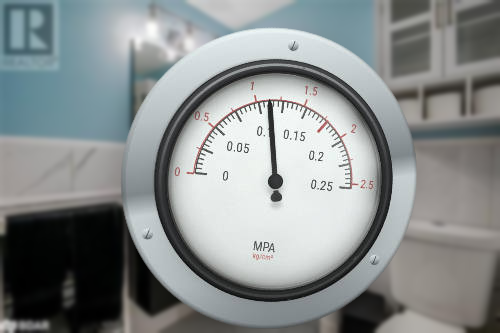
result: 0.11 MPa
